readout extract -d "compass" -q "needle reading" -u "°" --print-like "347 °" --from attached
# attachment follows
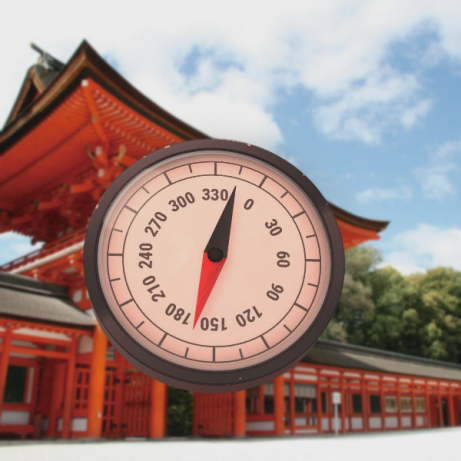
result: 165 °
